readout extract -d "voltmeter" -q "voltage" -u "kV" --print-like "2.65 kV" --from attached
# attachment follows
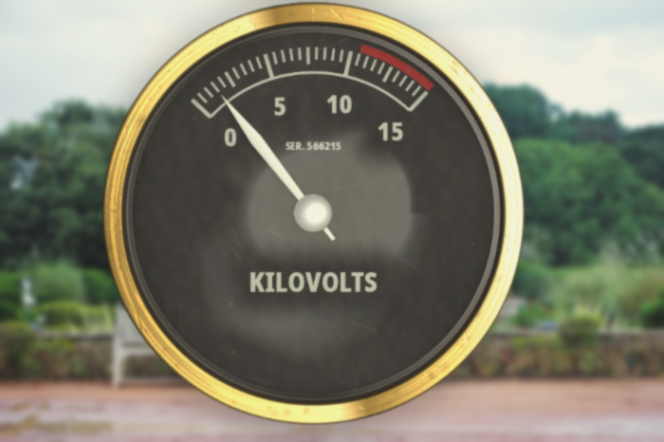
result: 1.5 kV
